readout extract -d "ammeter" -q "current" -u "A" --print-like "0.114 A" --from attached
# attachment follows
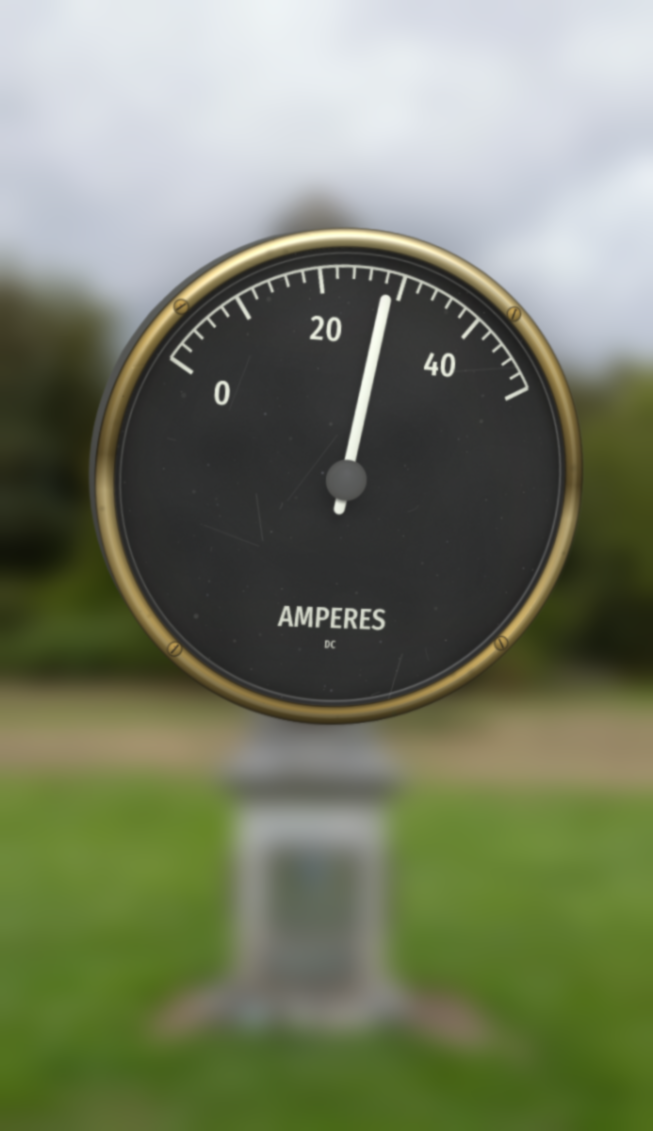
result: 28 A
